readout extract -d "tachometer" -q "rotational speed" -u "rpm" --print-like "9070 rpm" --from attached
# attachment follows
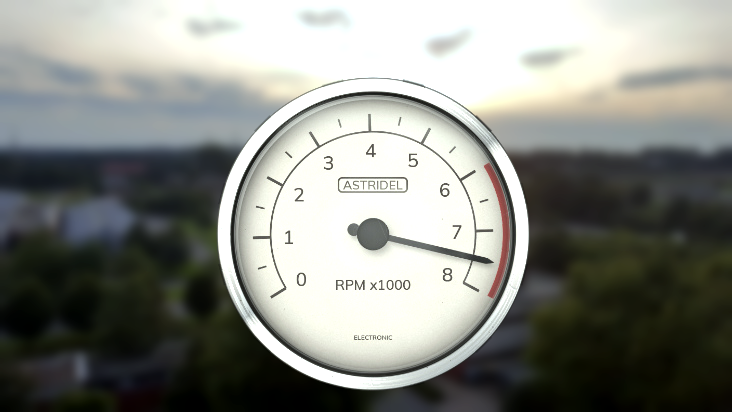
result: 7500 rpm
